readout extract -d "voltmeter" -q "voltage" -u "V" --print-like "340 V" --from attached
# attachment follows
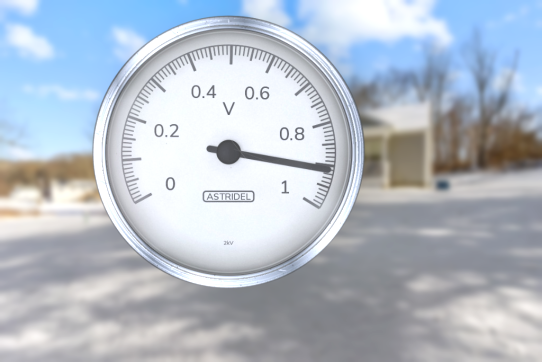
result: 0.91 V
